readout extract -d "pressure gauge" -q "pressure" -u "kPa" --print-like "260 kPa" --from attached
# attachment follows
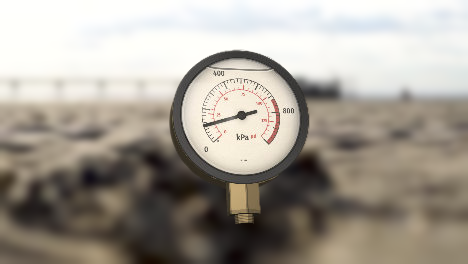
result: 100 kPa
